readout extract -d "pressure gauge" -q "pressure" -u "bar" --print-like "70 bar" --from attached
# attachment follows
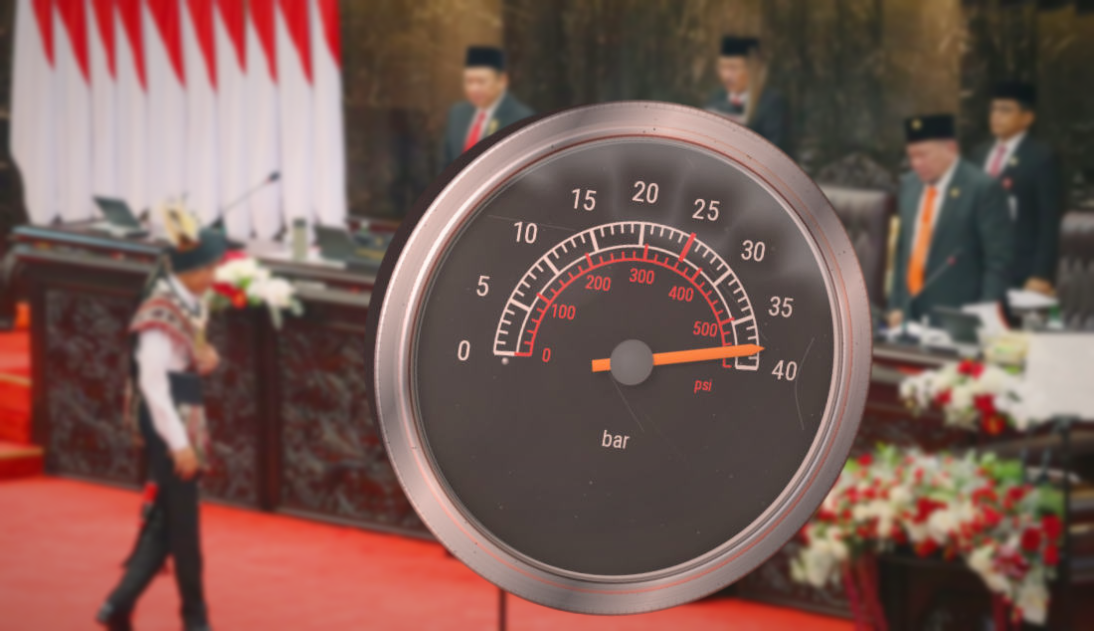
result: 38 bar
